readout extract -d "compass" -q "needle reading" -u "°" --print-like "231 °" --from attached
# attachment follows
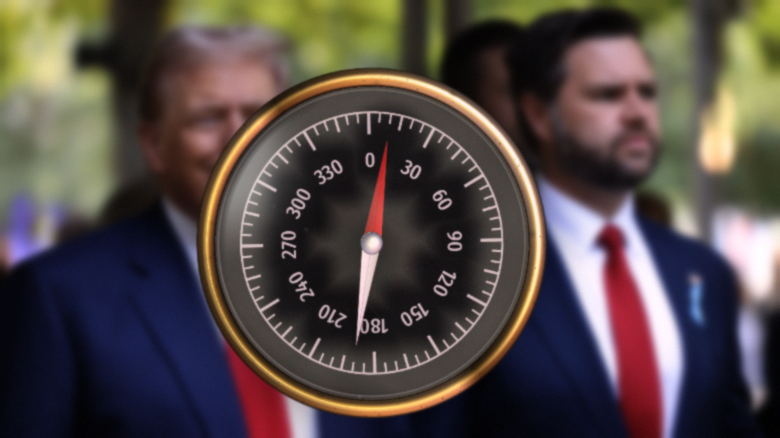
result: 10 °
